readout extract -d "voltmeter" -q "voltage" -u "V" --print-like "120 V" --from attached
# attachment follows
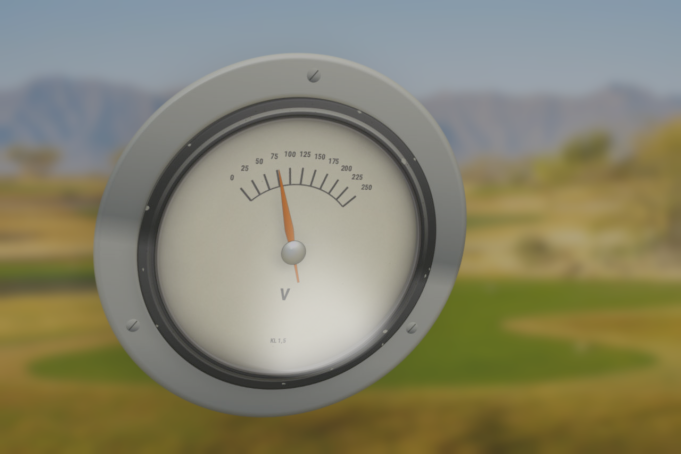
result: 75 V
